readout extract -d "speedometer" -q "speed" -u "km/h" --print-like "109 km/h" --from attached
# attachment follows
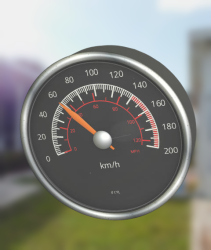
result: 60 km/h
